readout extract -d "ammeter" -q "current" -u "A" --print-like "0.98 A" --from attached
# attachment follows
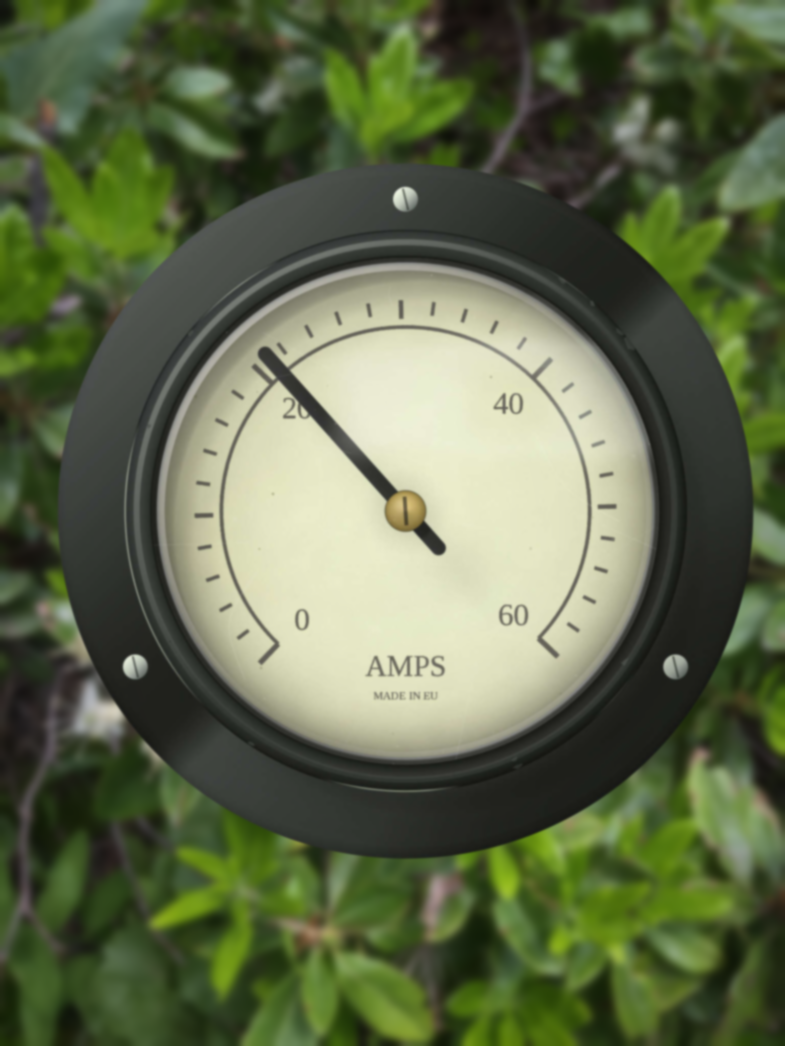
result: 21 A
